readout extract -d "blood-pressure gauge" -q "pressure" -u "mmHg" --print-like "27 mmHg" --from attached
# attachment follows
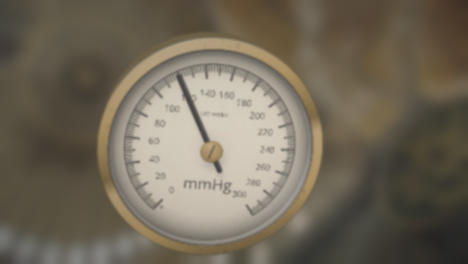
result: 120 mmHg
